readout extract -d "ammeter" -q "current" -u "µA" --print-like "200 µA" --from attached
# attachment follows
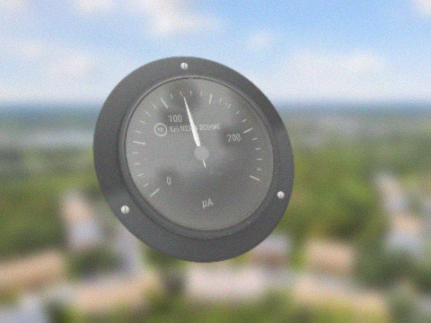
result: 120 µA
